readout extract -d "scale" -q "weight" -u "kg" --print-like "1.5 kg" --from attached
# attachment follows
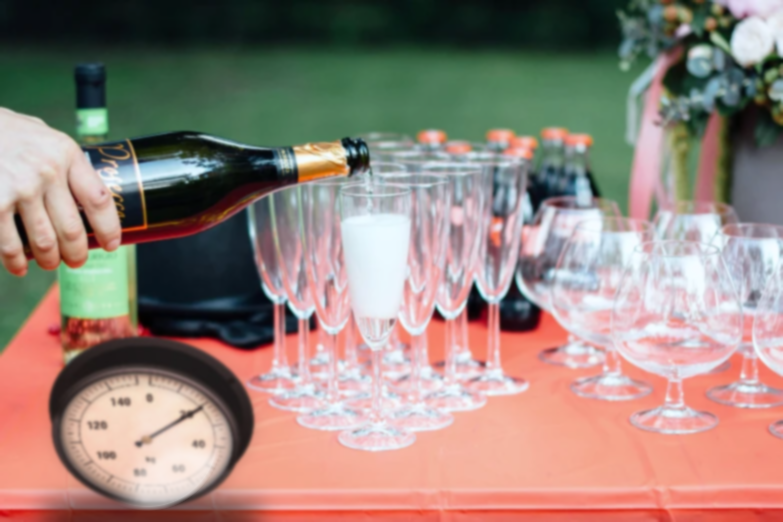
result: 20 kg
